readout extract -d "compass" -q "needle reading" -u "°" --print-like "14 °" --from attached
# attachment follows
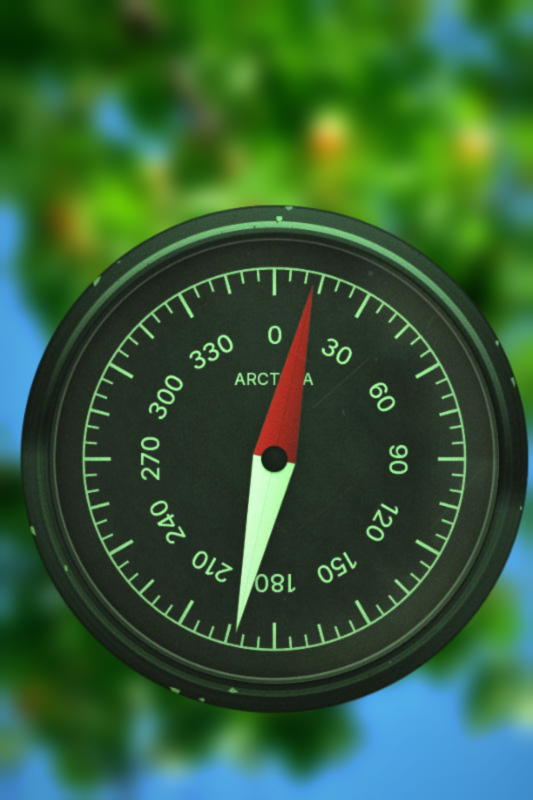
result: 12.5 °
